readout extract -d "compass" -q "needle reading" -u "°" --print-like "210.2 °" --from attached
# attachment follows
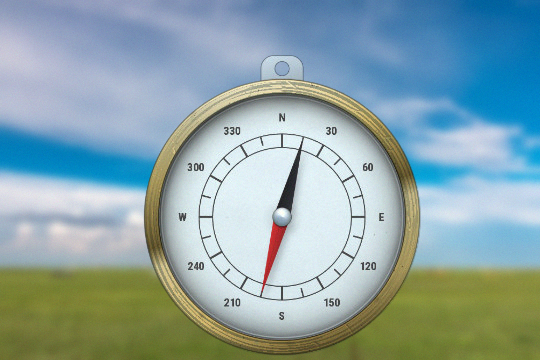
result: 195 °
